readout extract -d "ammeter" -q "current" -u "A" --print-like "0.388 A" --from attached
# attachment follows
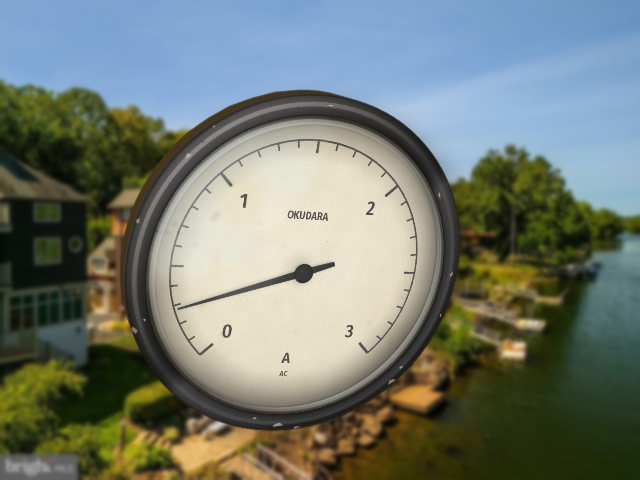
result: 0.3 A
